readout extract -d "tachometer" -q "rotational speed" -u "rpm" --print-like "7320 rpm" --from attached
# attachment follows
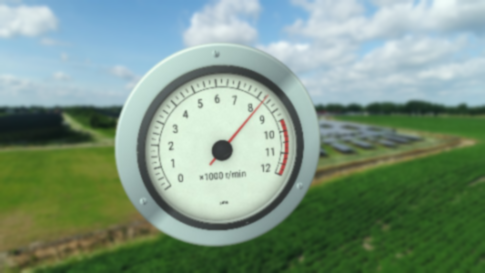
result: 8250 rpm
